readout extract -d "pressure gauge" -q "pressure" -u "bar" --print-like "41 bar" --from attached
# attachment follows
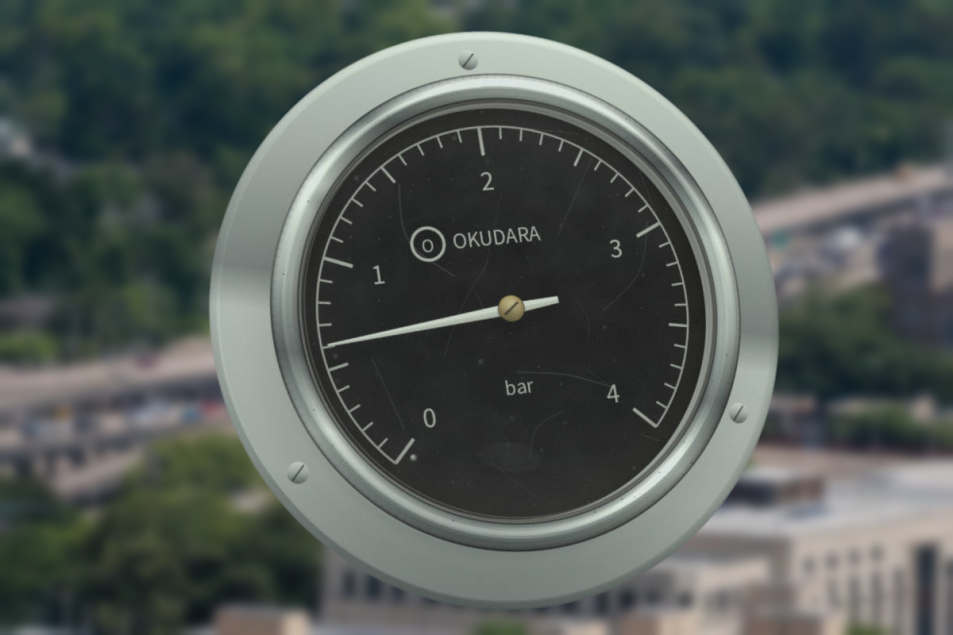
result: 0.6 bar
